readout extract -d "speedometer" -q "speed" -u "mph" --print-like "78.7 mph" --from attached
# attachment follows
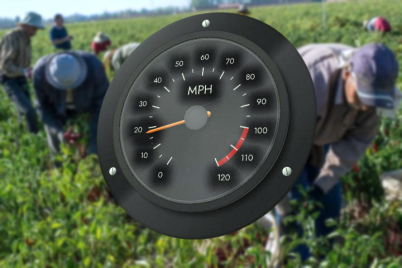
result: 17.5 mph
